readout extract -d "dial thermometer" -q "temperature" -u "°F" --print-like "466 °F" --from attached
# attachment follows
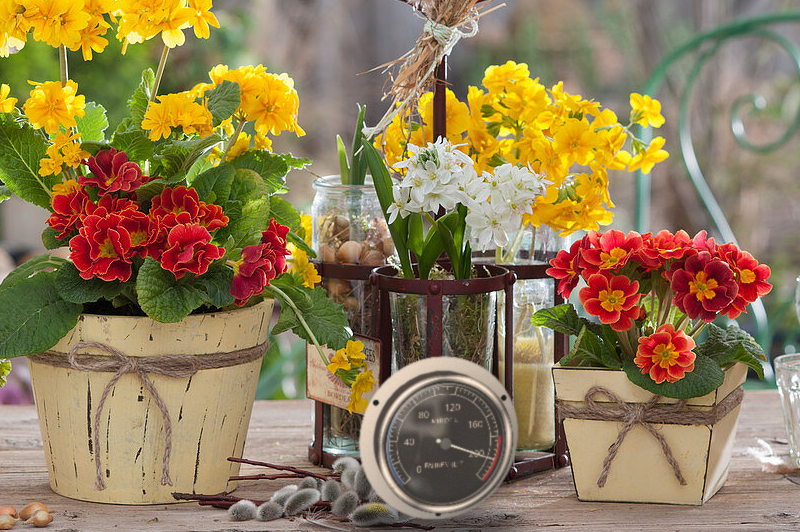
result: 200 °F
